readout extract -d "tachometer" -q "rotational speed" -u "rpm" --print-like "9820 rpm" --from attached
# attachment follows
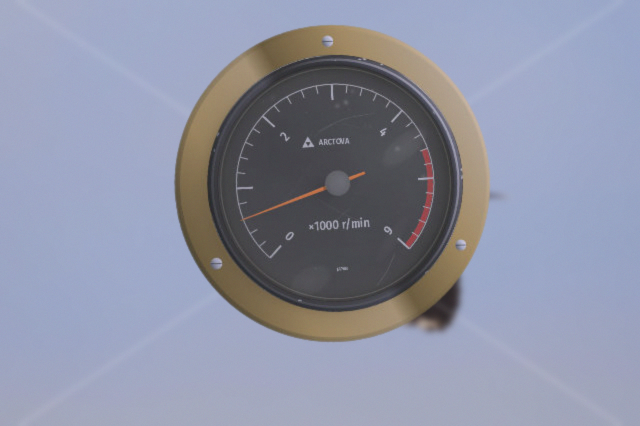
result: 600 rpm
